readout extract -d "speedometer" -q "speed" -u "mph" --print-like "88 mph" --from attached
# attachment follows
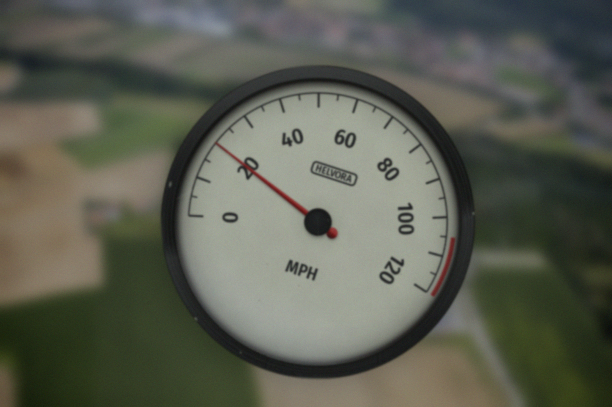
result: 20 mph
